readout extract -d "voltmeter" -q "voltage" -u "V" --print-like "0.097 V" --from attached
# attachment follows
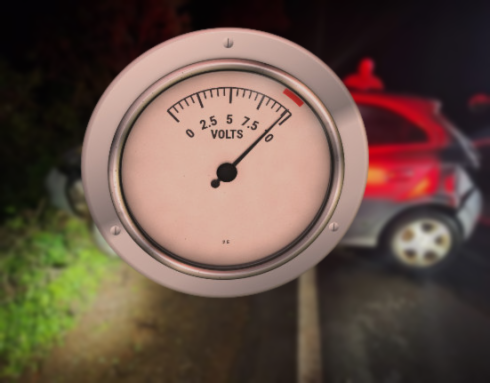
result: 9.5 V
